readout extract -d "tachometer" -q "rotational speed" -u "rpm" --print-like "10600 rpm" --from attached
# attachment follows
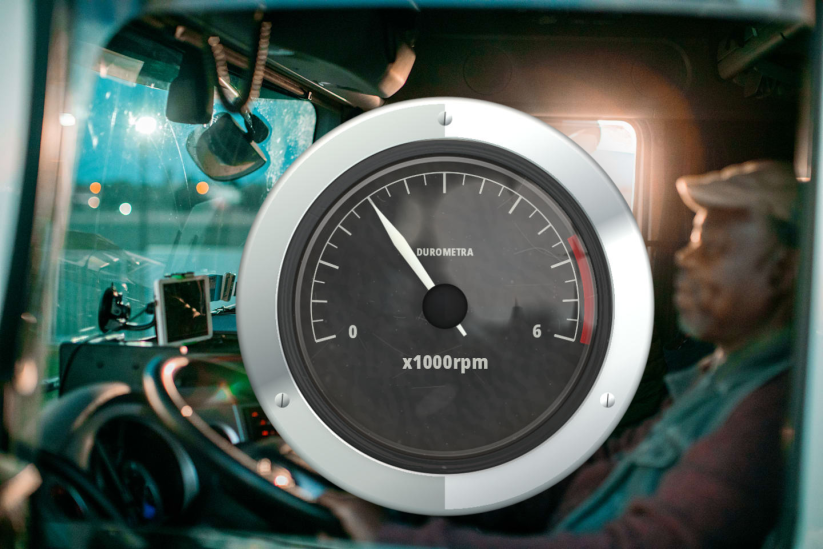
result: 2000 rpm
